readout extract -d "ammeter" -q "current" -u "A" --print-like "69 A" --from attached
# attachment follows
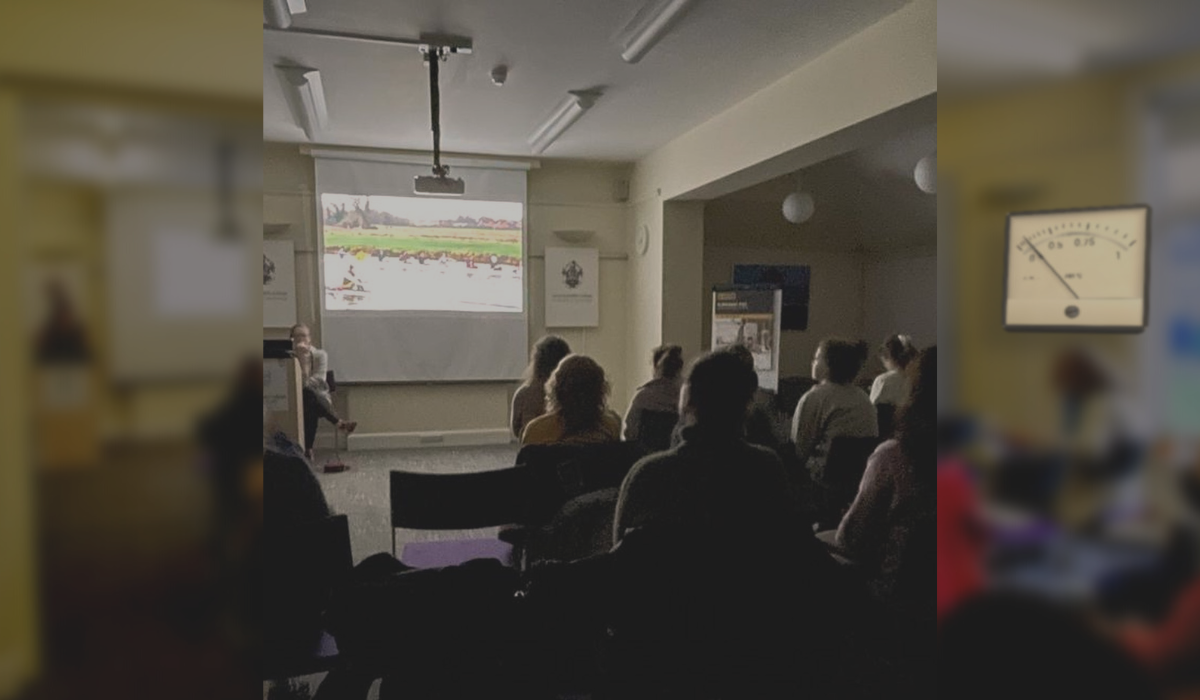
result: 0.25 A
